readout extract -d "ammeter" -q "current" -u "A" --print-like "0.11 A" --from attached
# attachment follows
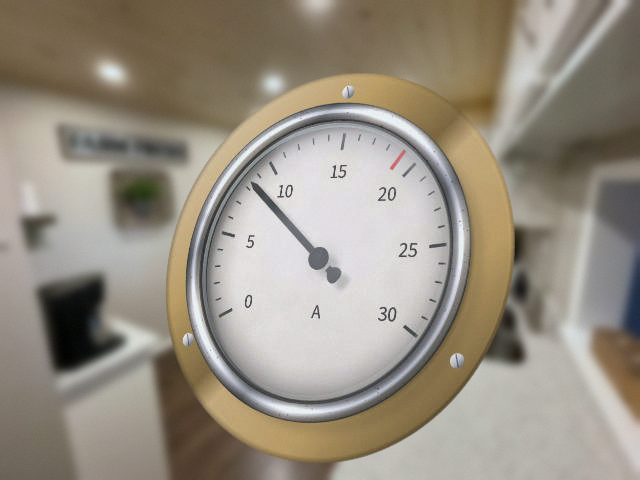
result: 8.5 A
